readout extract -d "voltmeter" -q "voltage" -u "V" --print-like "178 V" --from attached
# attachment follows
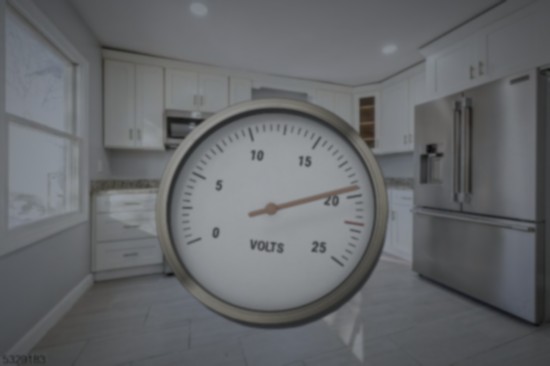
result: 19.5 V
